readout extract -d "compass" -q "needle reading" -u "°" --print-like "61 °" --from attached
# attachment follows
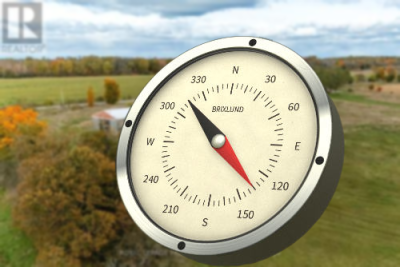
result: 135 °
